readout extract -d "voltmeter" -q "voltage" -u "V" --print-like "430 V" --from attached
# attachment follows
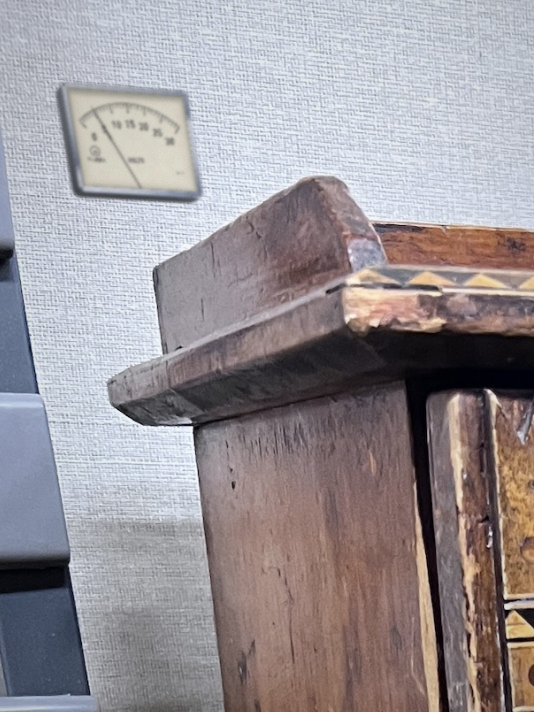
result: 5 V
